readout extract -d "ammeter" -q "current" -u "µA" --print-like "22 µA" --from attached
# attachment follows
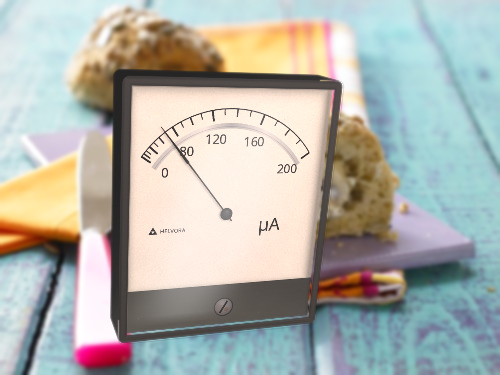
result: 70 µA
